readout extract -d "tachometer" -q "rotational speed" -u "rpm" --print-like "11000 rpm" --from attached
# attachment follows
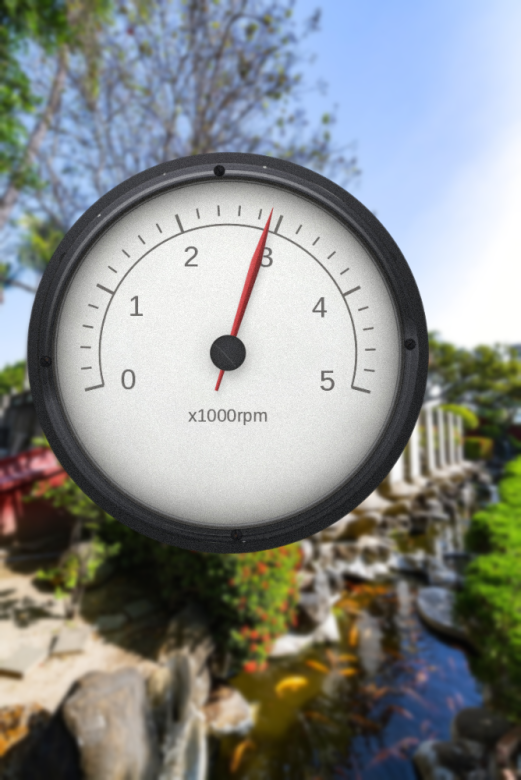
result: 2900 rpm
